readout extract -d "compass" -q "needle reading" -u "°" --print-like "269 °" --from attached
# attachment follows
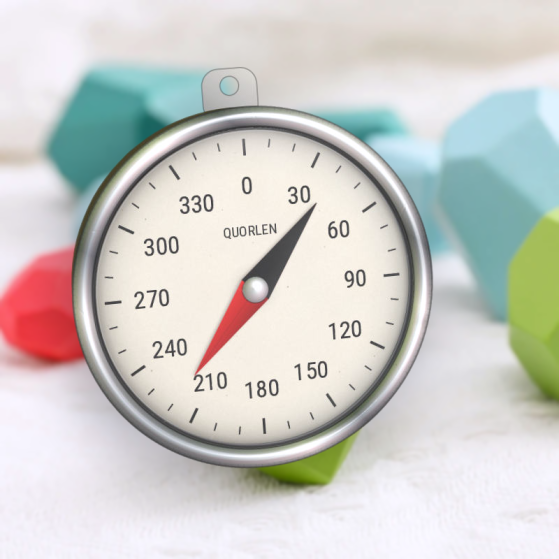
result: 220 °
